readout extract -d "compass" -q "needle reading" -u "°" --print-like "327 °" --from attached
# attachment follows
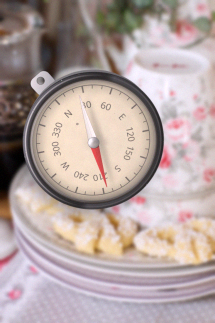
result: 205 °
